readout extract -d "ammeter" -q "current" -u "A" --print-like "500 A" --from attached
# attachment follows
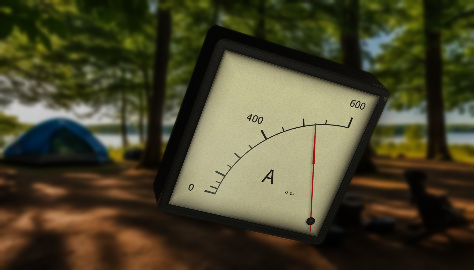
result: 525 A
